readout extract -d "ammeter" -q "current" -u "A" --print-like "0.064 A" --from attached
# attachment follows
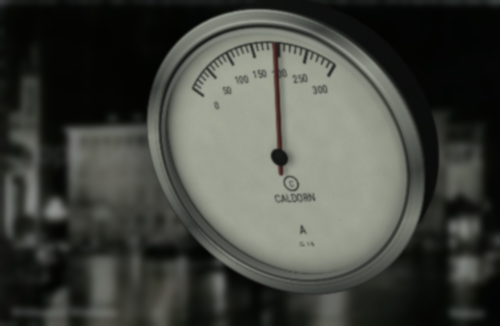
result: 200 A
